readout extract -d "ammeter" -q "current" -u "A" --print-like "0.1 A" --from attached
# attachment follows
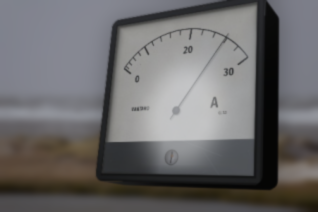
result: 26 A
